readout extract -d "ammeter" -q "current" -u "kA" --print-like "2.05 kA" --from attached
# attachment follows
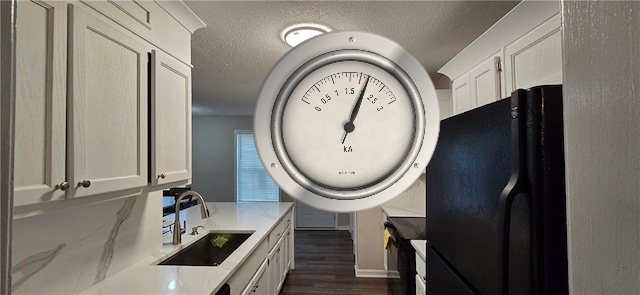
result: 2 kA
